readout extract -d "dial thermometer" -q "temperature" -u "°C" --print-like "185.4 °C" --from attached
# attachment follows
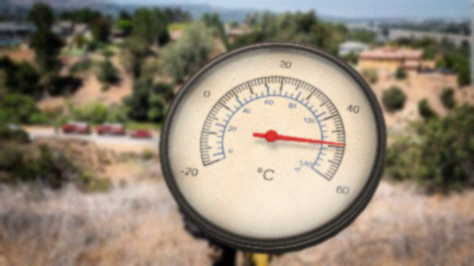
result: 50 °C
